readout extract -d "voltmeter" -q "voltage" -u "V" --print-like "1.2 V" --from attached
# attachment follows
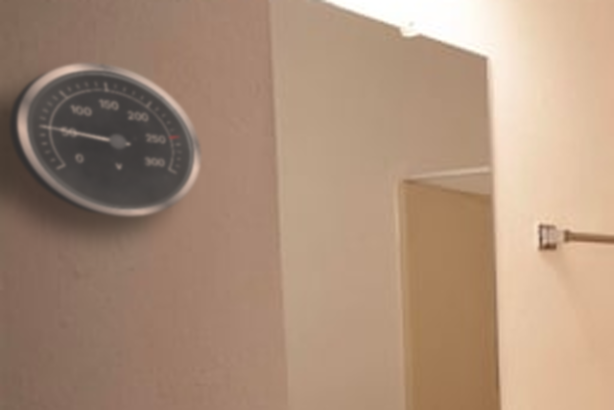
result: 50 V
